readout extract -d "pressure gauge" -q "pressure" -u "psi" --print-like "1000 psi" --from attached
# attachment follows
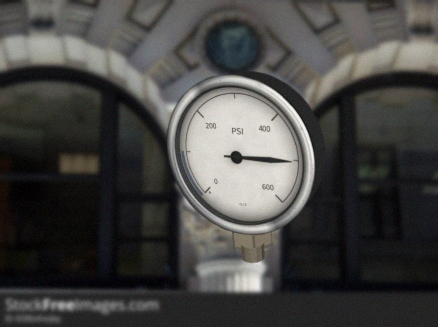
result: 500 psi
